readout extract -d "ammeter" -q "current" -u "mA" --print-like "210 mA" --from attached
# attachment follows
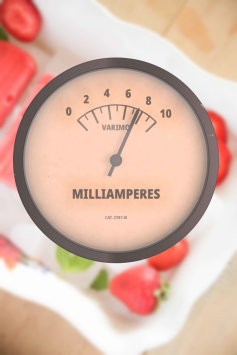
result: 7.5 mA
